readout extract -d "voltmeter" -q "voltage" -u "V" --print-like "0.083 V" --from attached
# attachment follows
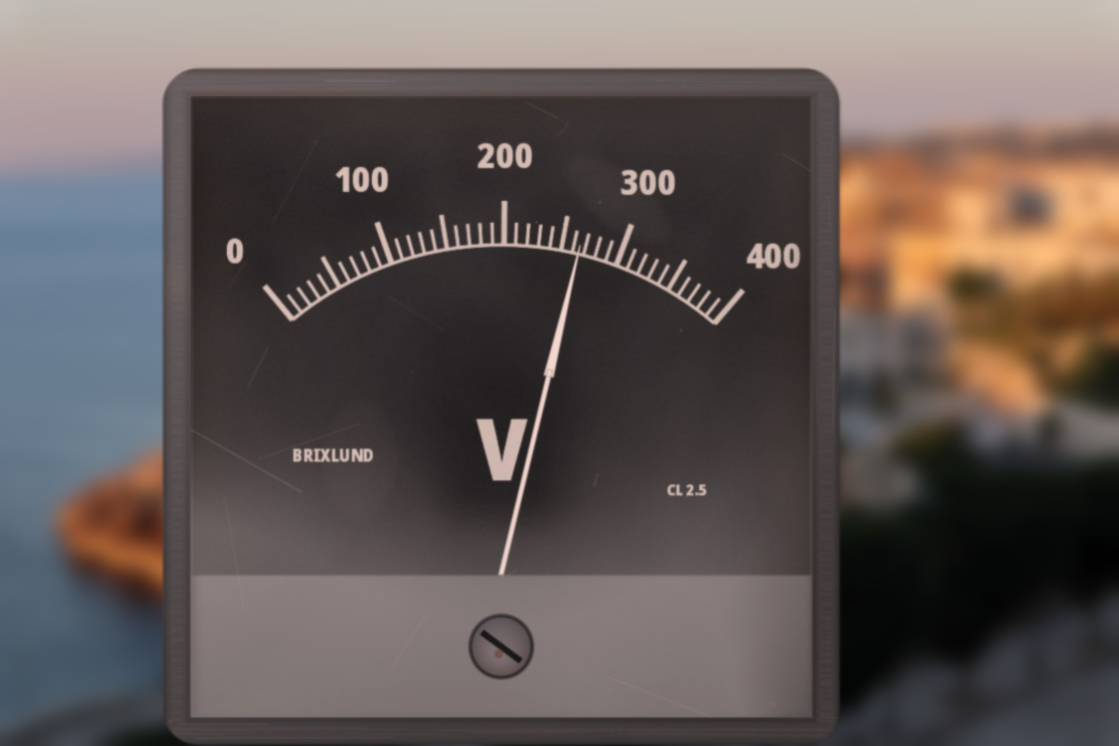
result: 265 V
